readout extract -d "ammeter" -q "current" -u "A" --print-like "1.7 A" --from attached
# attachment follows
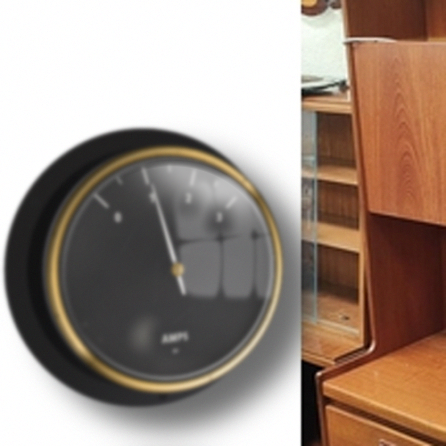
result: 1 A
